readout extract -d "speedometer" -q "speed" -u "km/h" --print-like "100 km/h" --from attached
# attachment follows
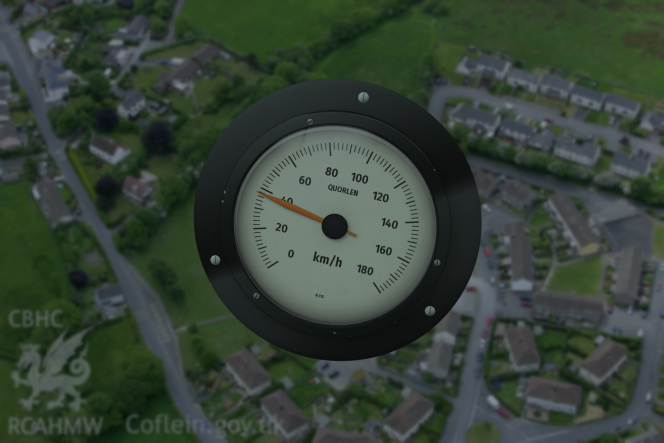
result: 38 km/h
